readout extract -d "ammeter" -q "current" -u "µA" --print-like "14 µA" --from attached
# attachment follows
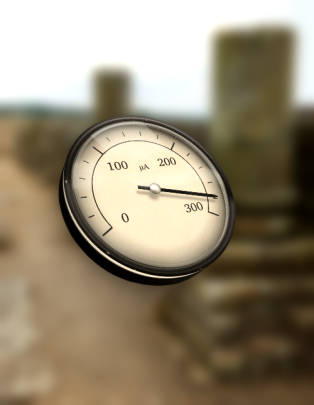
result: 280 µA
